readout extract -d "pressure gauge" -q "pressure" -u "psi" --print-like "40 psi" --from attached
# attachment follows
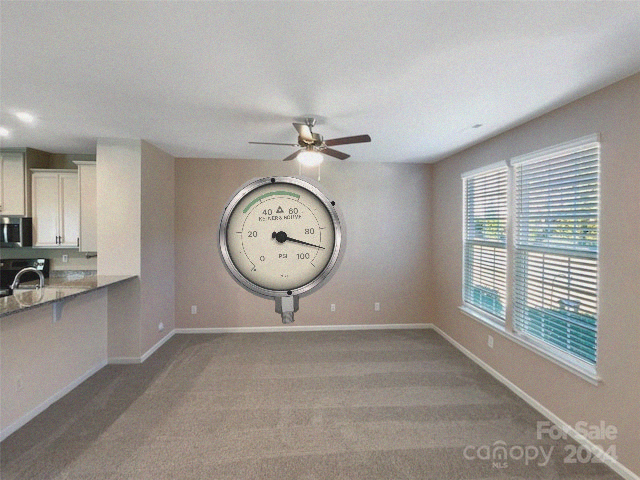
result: 90 psi
